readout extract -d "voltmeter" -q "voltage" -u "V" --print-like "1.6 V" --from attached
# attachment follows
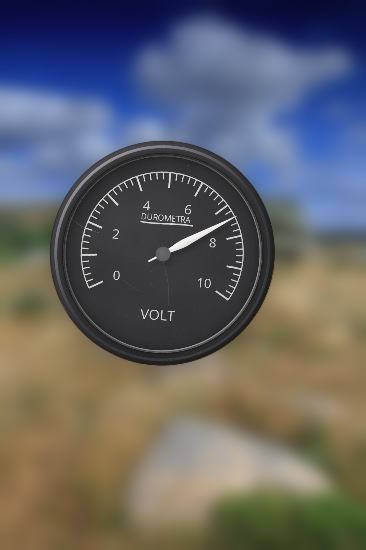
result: 7.4 V
